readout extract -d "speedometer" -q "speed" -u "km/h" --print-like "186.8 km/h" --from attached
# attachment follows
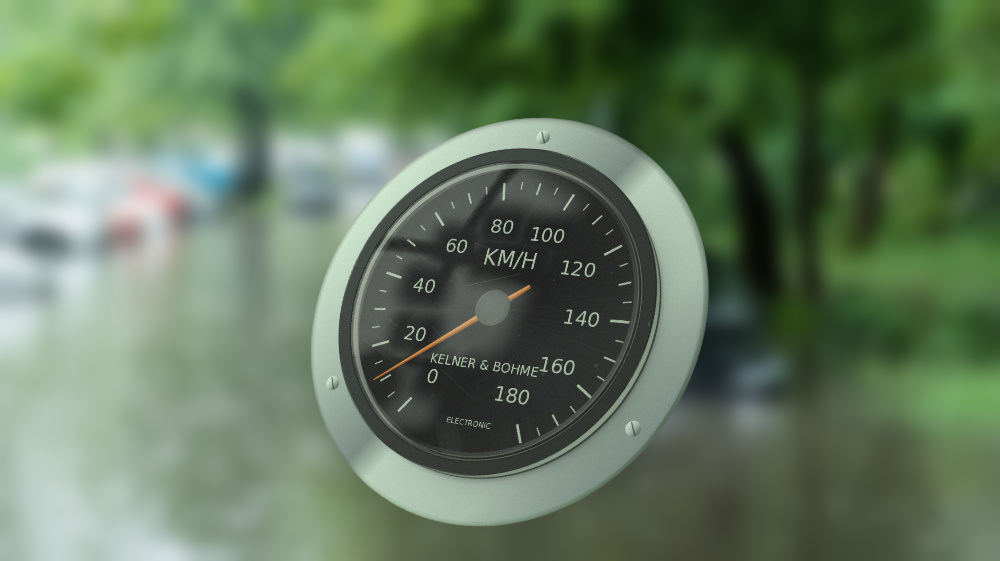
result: 10 km/h
